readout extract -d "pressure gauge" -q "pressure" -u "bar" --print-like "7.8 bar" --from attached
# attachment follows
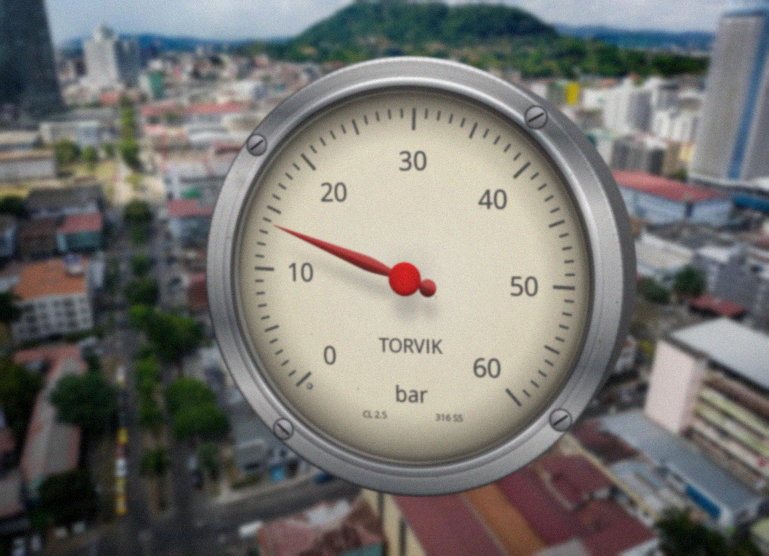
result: 14 bar
